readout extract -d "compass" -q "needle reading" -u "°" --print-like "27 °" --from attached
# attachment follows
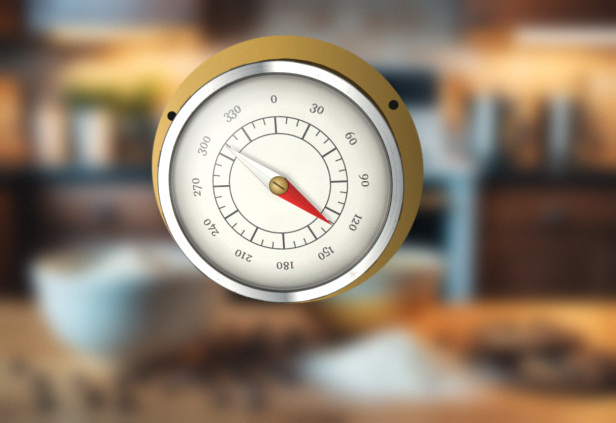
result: 130 °
